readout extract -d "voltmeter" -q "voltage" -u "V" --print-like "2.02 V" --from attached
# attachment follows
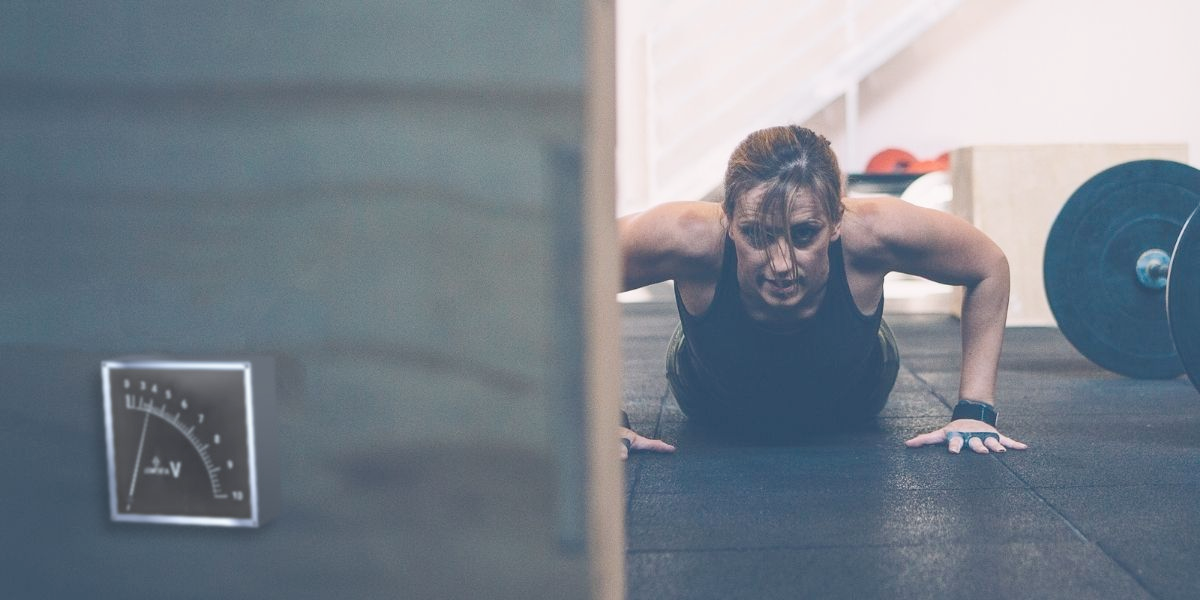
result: 4 V
